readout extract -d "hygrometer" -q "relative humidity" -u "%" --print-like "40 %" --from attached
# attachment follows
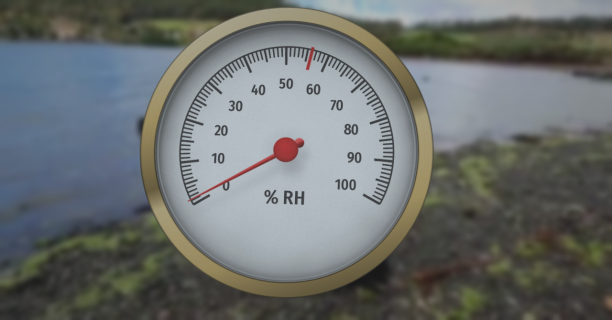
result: 1 %
